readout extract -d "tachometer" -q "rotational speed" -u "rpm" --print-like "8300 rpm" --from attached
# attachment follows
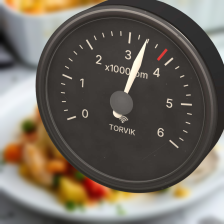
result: 3400 rpm
